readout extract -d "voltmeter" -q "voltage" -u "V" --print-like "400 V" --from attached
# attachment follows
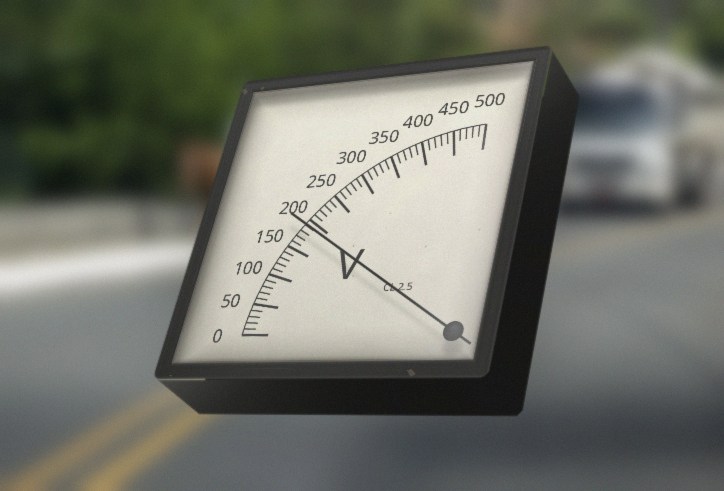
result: 190 V
